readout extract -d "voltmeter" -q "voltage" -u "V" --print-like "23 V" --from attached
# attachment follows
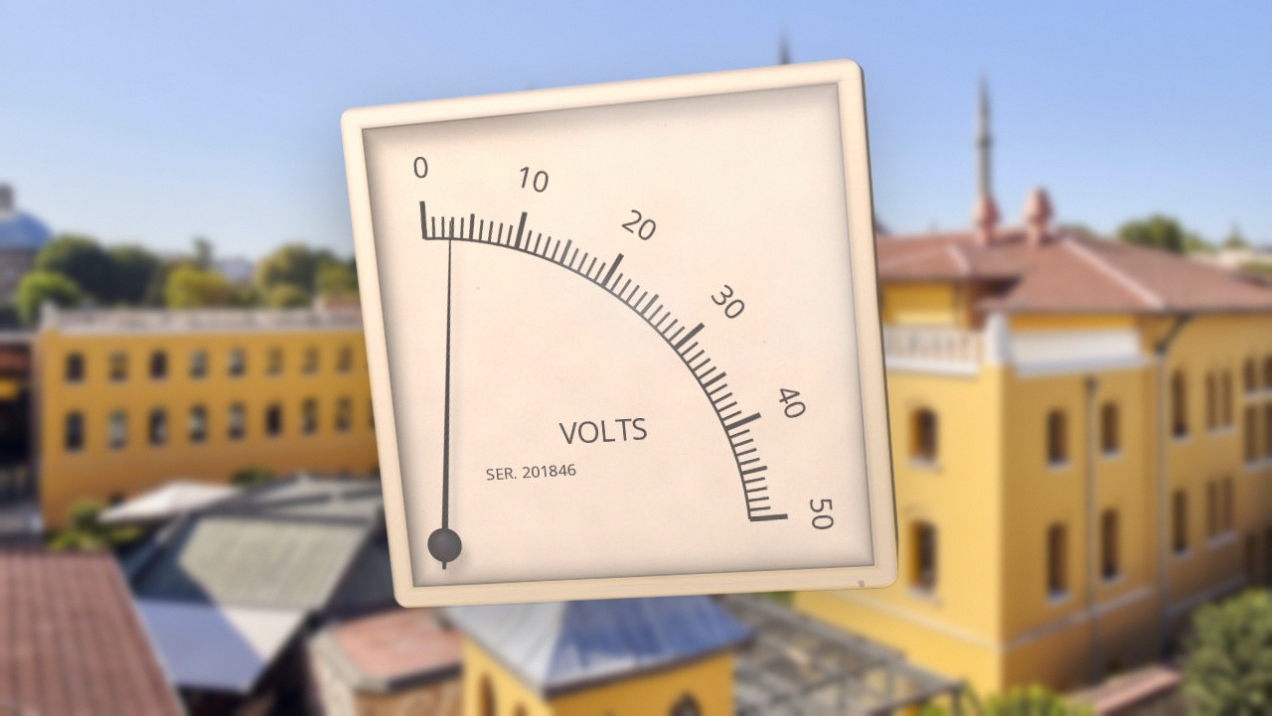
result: 3 V
